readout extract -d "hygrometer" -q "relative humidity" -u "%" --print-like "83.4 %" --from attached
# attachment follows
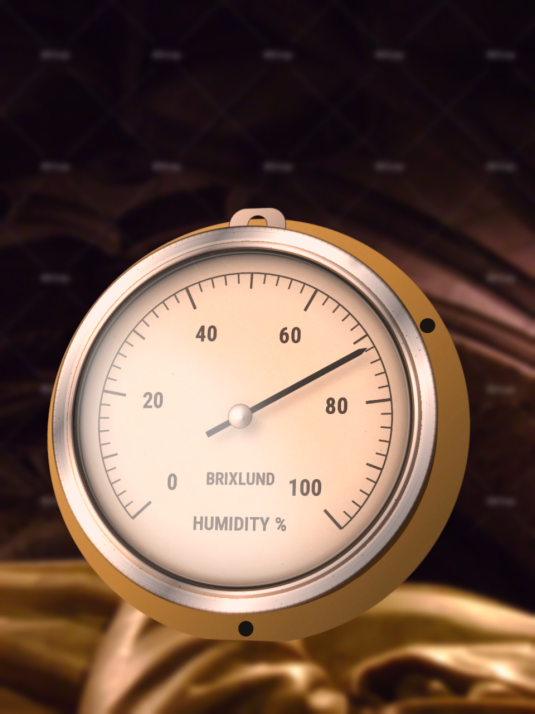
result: 72 %
